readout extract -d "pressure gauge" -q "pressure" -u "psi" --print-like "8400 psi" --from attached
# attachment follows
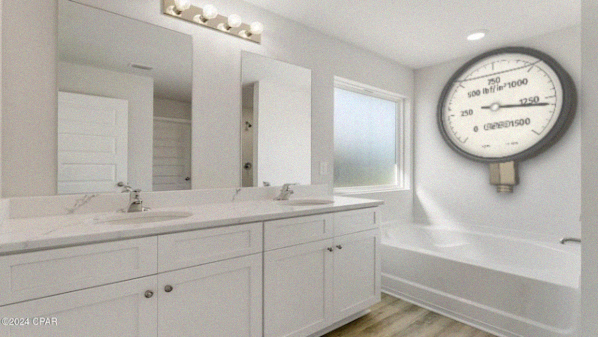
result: 1300 psi
